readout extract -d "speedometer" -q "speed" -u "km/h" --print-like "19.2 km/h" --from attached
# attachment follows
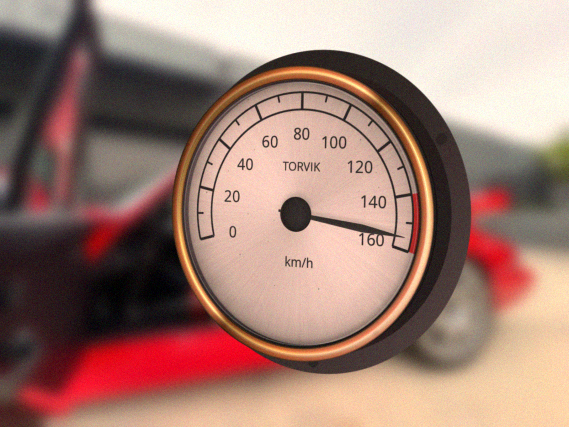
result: 155 km/h
